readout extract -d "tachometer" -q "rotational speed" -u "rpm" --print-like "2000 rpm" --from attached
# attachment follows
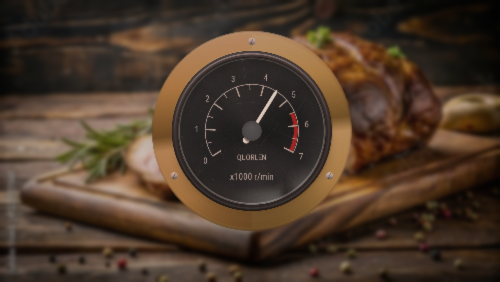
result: 4500 rpm
